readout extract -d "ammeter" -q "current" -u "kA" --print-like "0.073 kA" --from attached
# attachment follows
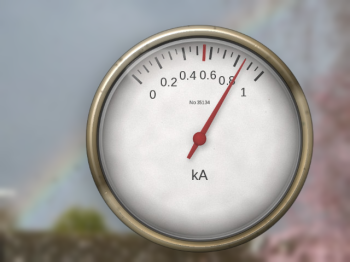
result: 0.85 kA
